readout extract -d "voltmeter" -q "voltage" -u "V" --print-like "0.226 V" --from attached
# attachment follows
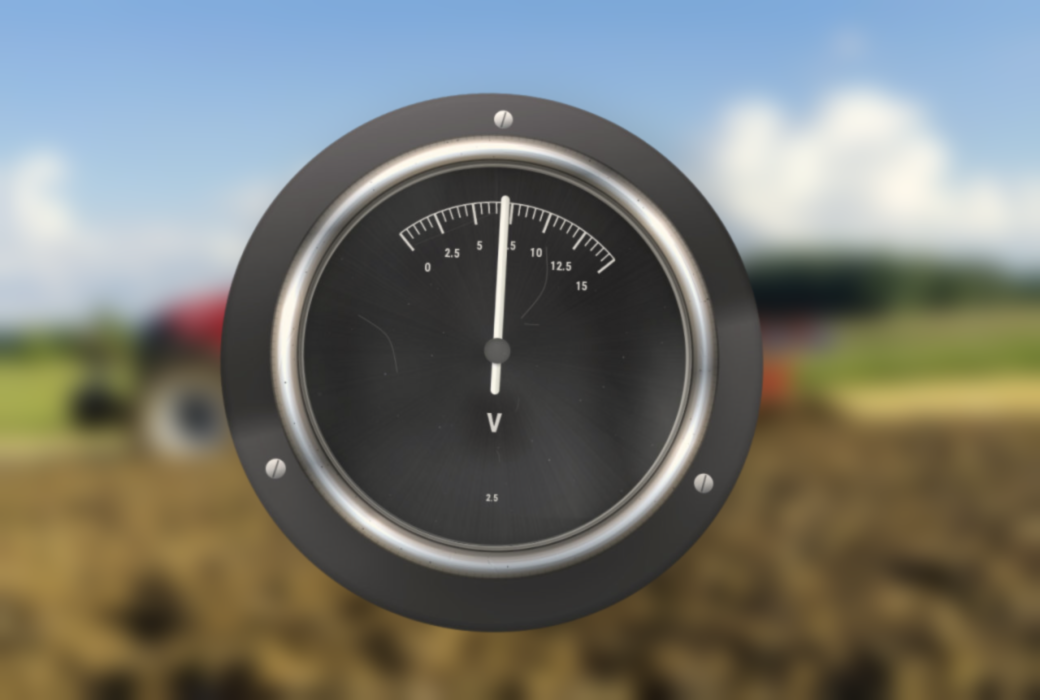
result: 7 V
